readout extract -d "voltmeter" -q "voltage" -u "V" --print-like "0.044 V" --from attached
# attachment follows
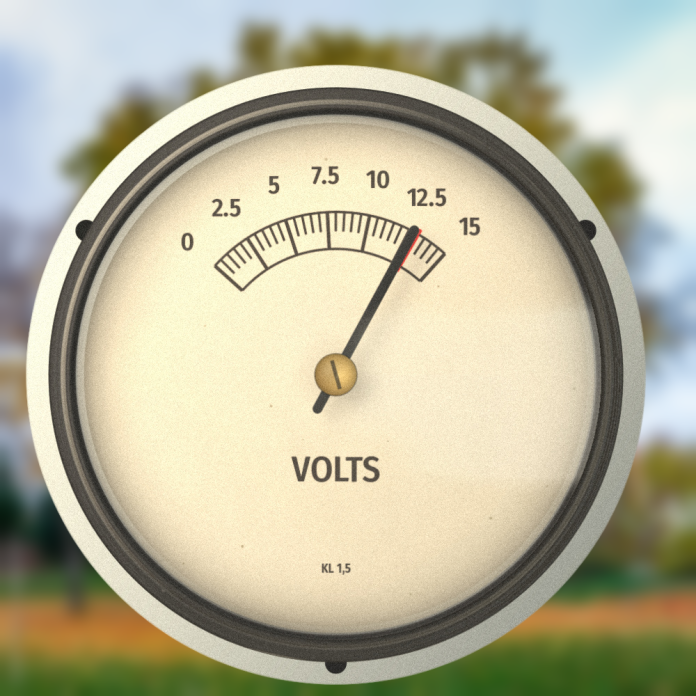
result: 12.75 V
